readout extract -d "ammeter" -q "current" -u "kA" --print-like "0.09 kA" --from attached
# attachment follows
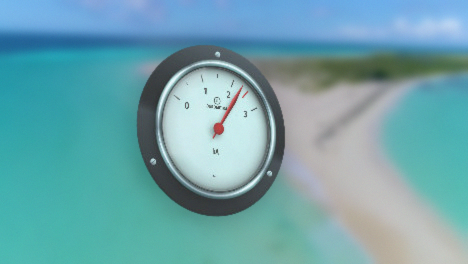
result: 2.25 kA
